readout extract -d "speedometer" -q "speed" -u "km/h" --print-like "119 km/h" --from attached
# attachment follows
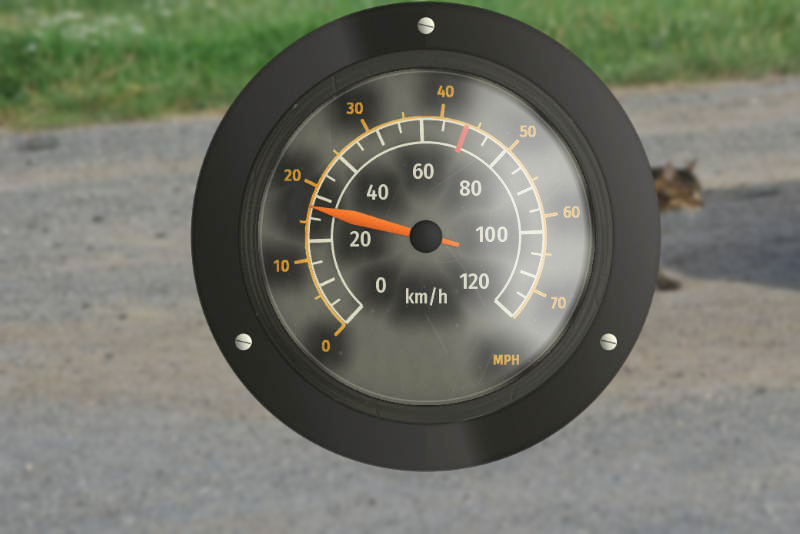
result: 27.5 km/h
